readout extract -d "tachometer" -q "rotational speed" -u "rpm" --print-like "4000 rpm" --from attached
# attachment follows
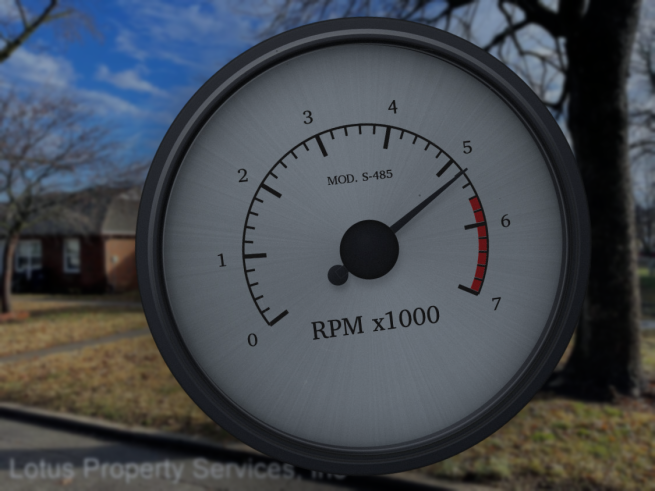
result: 5200 rpm
